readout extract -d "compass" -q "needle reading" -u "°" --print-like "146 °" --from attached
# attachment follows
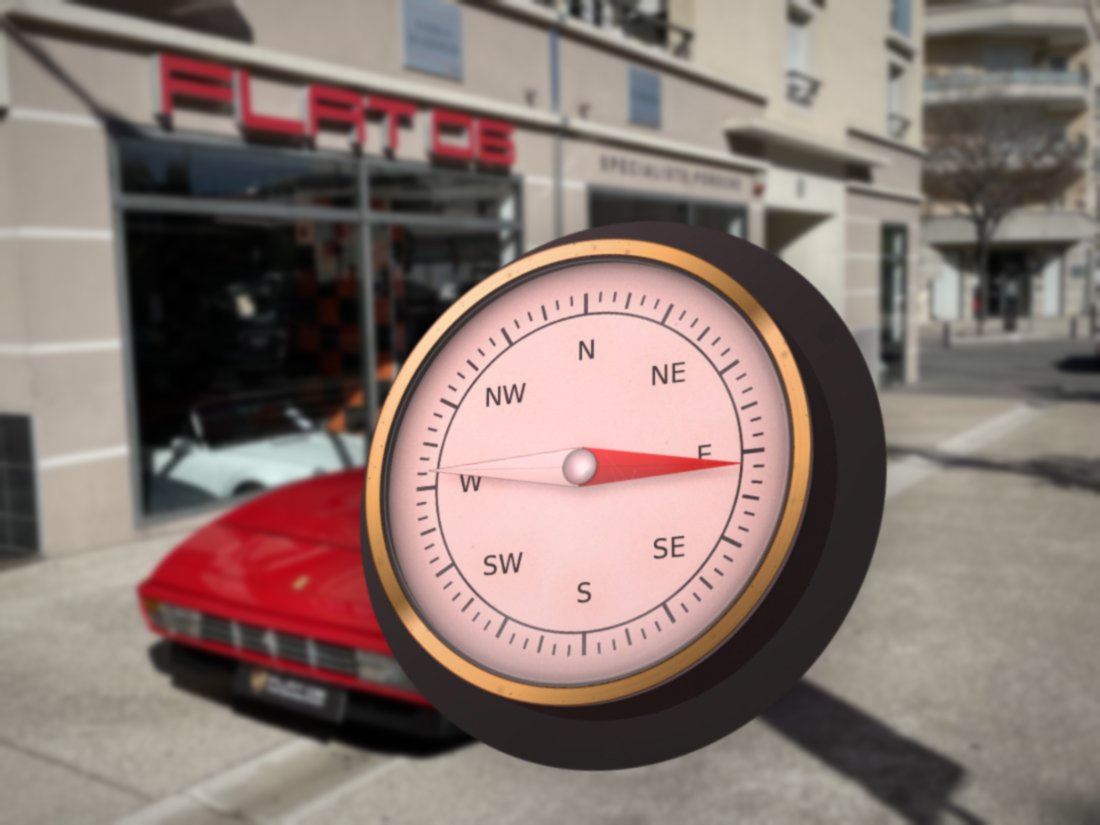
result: 95 °
